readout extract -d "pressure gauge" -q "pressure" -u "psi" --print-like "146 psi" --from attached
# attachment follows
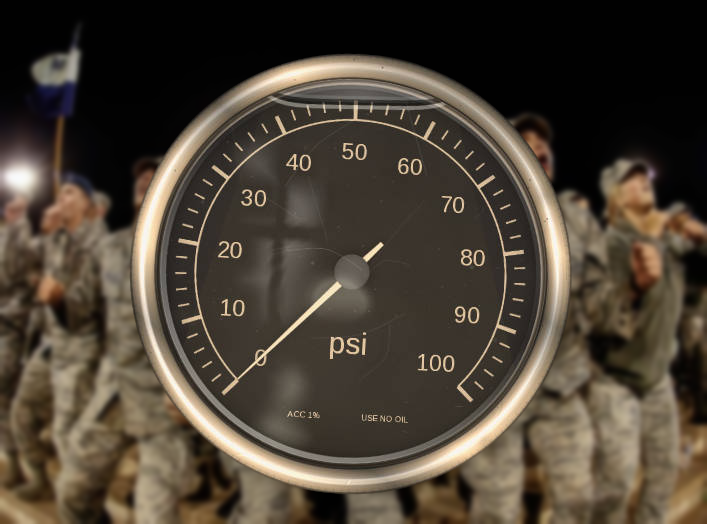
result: 0 psi
